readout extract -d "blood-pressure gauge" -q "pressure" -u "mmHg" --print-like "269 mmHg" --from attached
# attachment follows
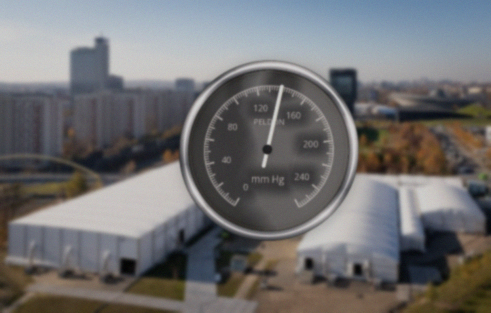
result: 140 mmHg
